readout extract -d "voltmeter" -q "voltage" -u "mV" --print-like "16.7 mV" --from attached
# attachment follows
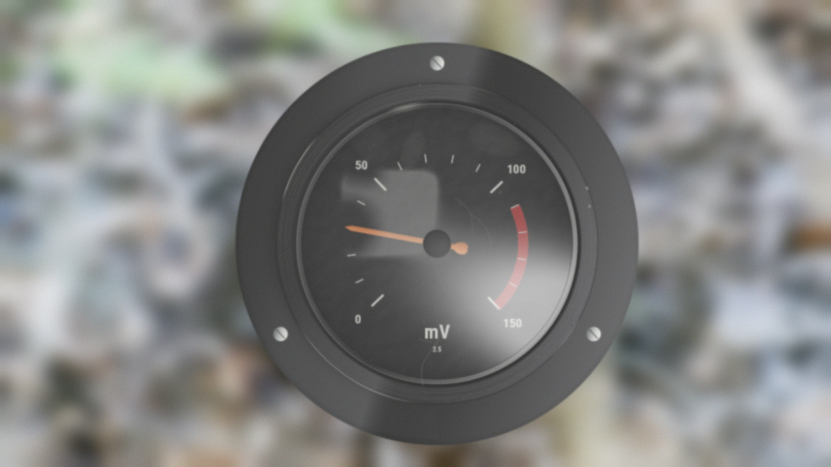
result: 30 mV
